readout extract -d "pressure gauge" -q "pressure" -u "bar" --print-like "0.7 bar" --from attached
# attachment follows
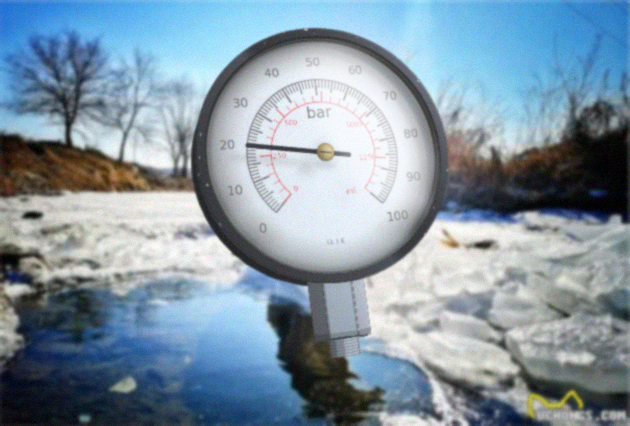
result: 20 bar
